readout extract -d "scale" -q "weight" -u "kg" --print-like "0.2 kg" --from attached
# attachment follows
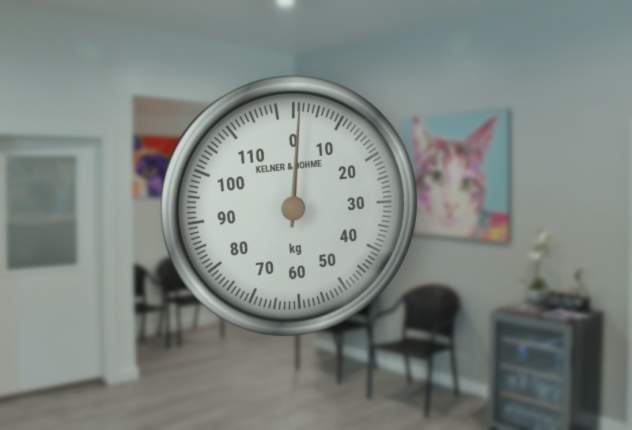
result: 1 kg
